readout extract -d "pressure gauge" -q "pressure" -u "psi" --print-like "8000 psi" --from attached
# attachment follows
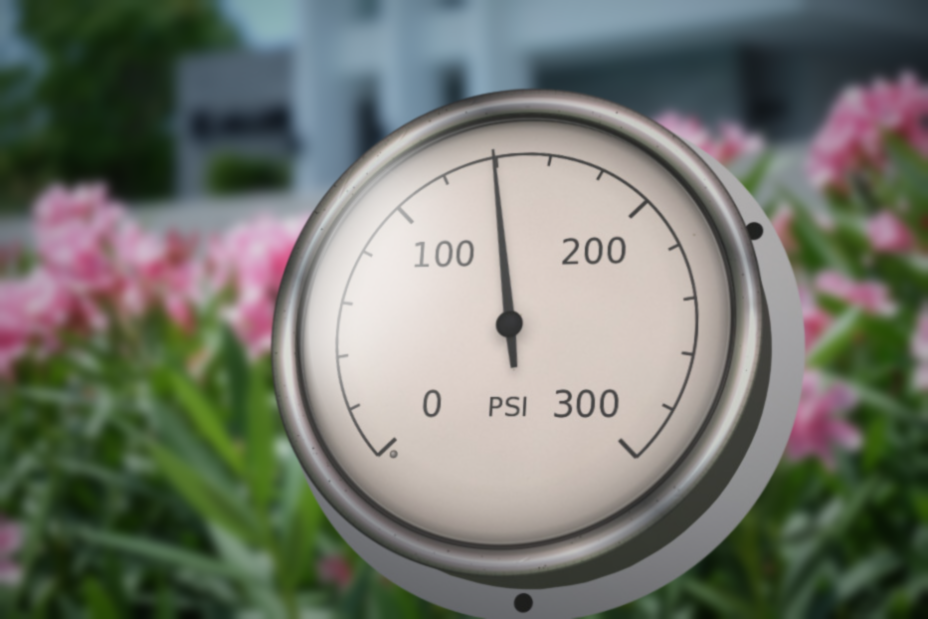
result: 140 psi
